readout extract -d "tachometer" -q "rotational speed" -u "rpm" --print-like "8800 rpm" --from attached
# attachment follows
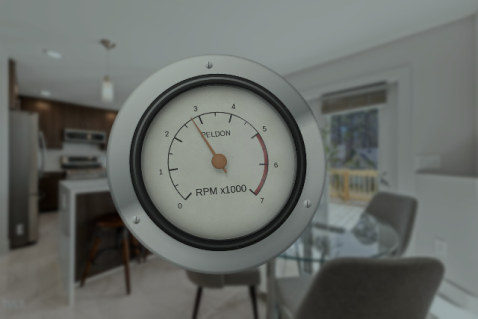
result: 2750 rpm
